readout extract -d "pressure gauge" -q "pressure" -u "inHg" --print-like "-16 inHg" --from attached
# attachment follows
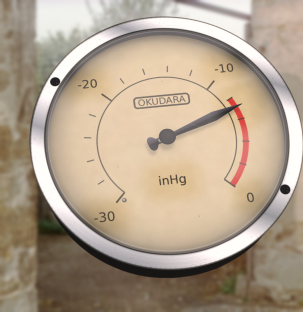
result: -7 inHg
